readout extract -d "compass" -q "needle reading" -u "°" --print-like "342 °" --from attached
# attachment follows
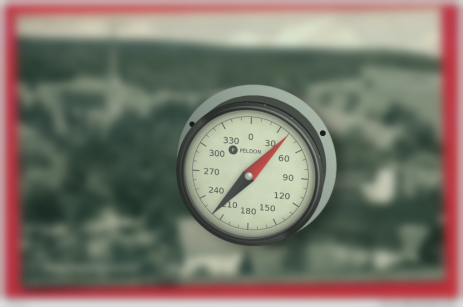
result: 40 °
